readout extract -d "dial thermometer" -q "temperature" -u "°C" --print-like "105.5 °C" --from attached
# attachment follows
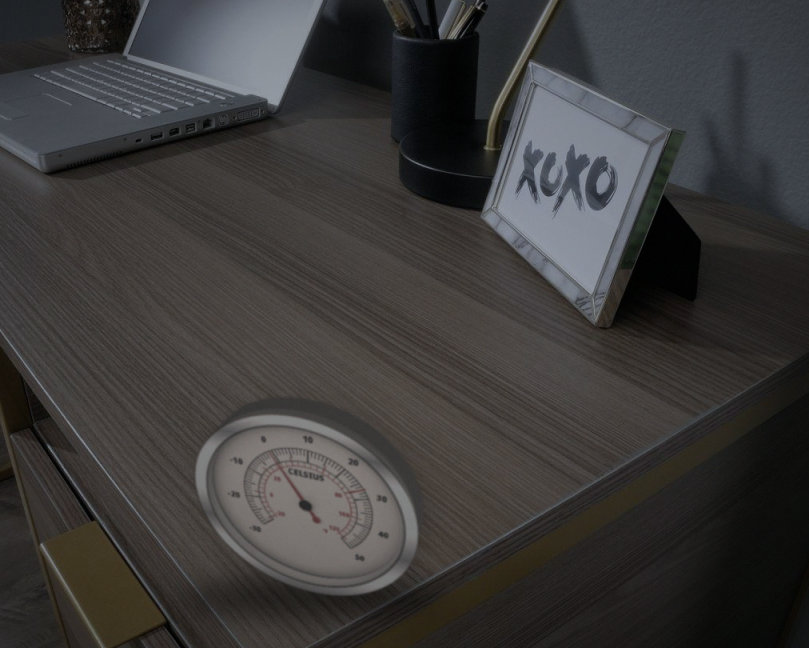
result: 0 °C
